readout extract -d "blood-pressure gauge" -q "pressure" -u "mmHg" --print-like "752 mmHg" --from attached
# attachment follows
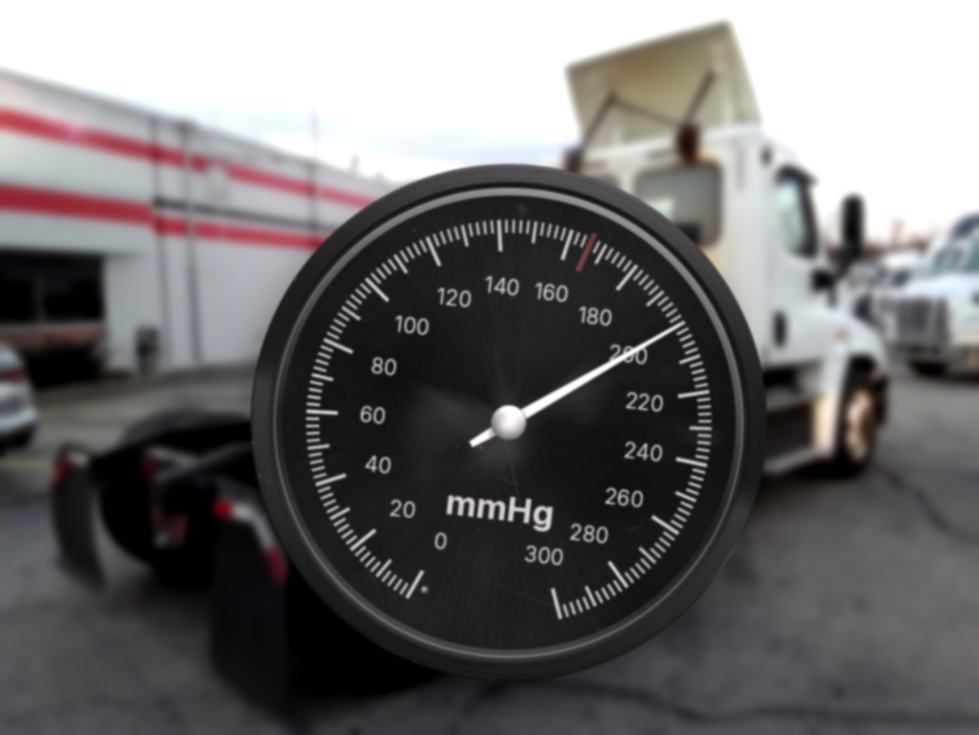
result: 200 mmHg
